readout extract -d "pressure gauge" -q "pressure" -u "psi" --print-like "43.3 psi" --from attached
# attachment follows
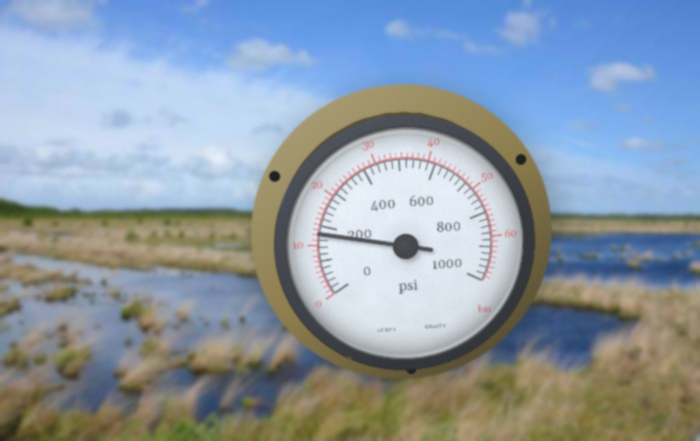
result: 180 psi
